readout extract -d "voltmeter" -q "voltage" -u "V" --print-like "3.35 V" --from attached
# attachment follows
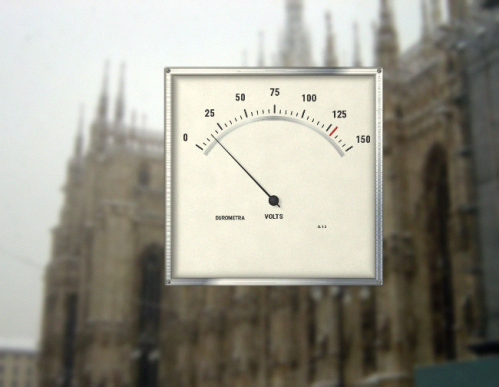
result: 15 V
